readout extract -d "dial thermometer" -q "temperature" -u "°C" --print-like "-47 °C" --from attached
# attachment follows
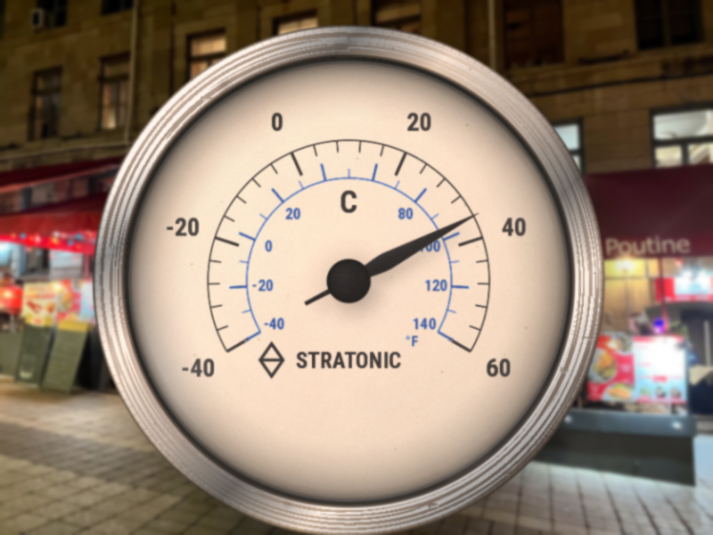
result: 36 °C
